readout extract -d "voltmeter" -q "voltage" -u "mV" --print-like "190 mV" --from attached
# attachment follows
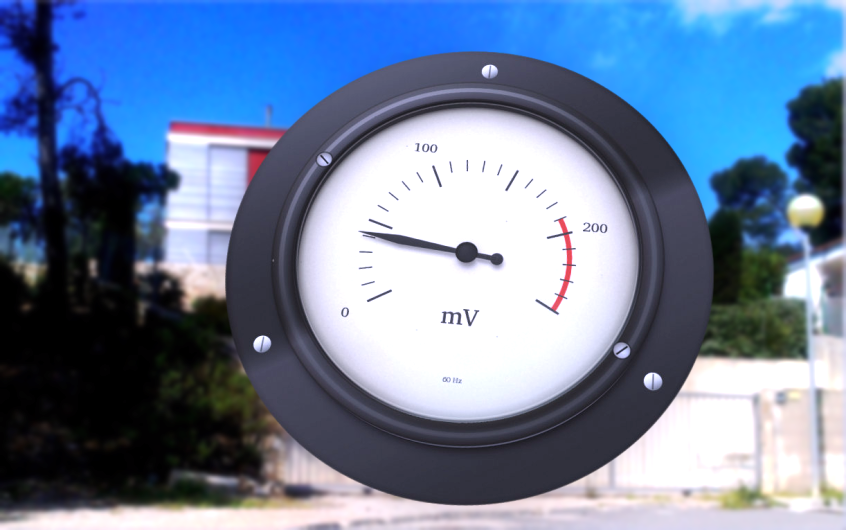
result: 40 mV
